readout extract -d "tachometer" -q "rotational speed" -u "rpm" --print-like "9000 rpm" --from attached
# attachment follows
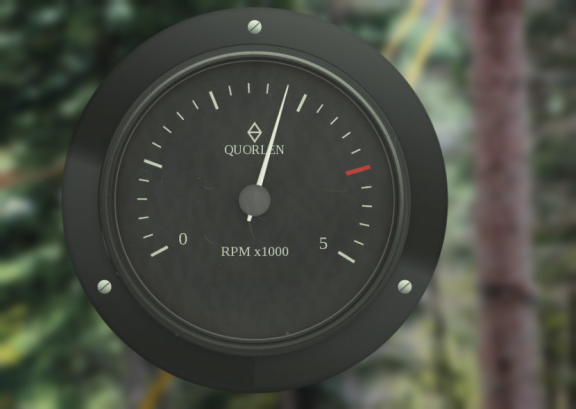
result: 2800 rpm
